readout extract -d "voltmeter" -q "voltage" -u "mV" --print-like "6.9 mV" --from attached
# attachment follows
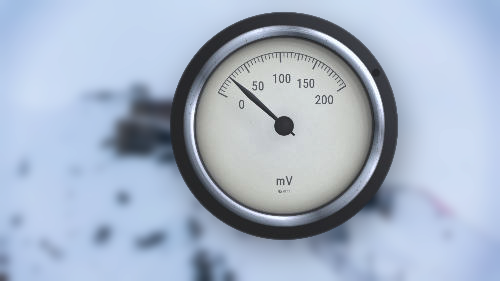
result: 25 mV
